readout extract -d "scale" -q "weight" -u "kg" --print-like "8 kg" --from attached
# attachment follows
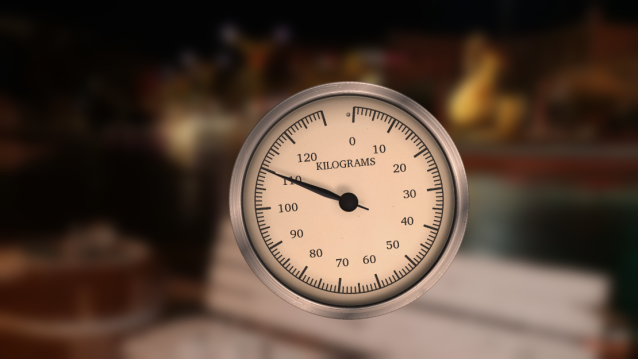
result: 110 kg
